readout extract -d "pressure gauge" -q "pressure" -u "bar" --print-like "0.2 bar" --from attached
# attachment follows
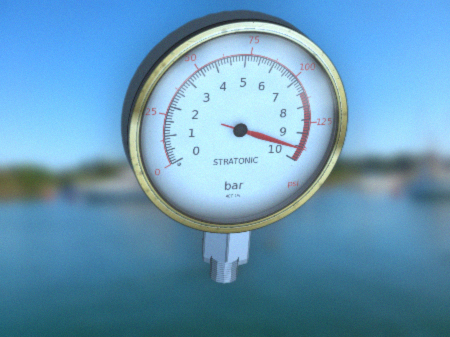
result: 9.5 bar
